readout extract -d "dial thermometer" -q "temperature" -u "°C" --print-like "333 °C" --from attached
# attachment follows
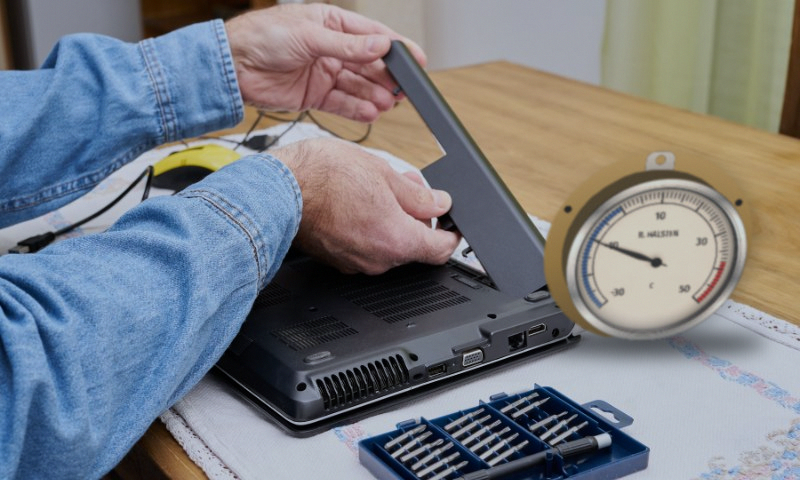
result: -10 °C
